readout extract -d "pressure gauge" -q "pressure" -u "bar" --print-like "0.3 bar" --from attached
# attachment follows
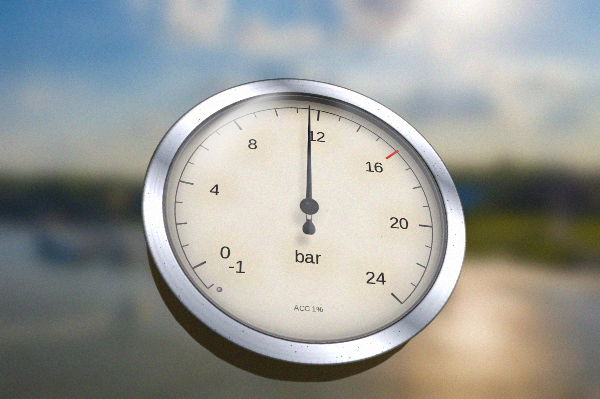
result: 11.5 bar
